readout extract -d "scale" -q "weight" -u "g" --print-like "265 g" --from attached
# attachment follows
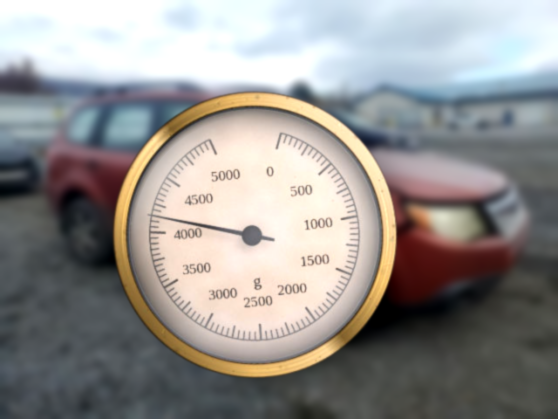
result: 4150 g
